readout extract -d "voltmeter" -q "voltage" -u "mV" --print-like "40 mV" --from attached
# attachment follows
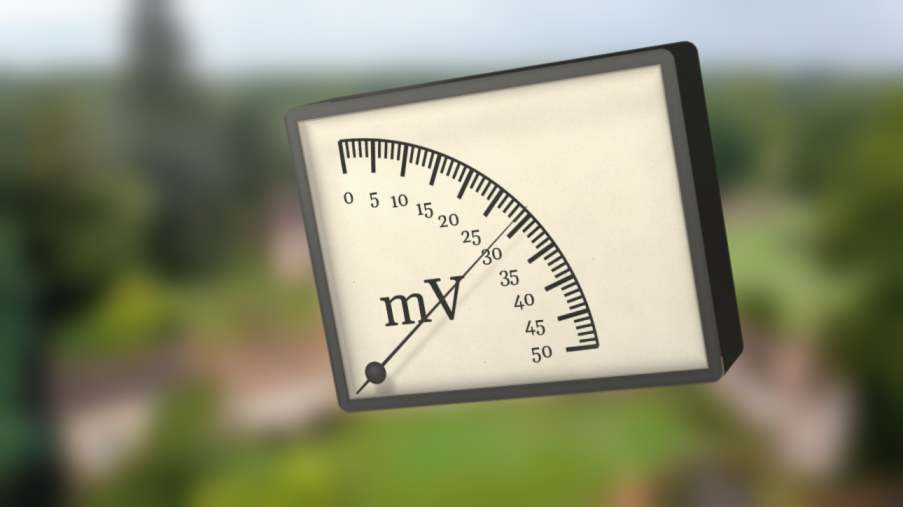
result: 29 mV
